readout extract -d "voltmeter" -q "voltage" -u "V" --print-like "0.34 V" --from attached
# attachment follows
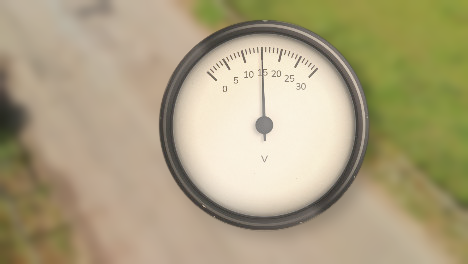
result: 15 V
